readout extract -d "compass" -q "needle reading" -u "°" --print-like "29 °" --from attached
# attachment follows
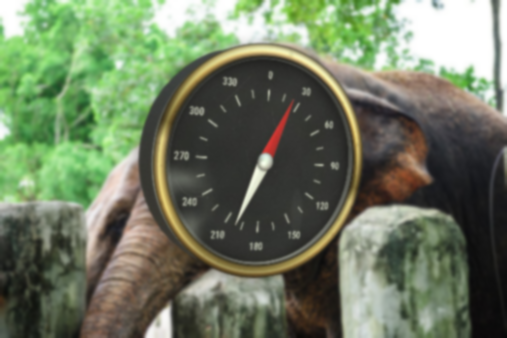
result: 22.5 °
